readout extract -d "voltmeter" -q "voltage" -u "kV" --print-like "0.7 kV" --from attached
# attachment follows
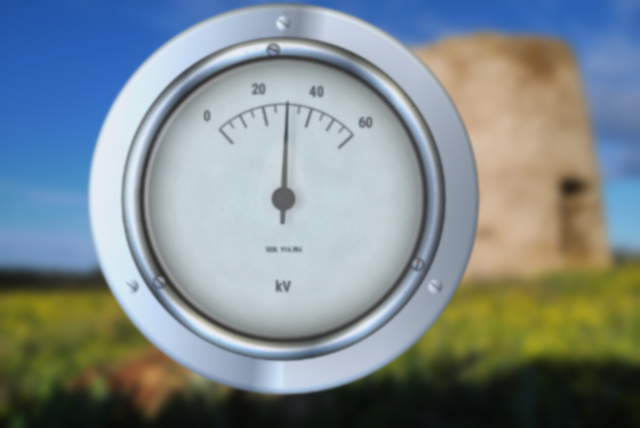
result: 30 kV
